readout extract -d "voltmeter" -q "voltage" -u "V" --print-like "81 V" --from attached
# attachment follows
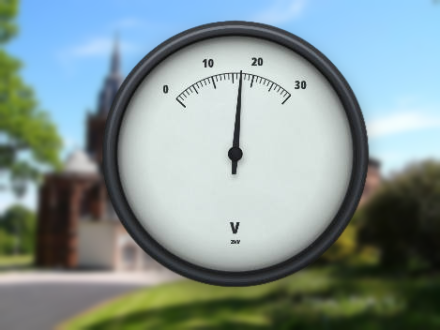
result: 17 V
